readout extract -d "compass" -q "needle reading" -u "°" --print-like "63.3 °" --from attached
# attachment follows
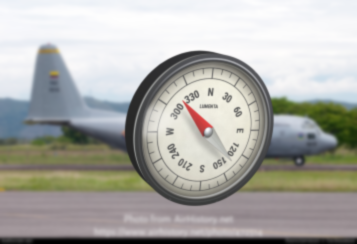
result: 315 °
